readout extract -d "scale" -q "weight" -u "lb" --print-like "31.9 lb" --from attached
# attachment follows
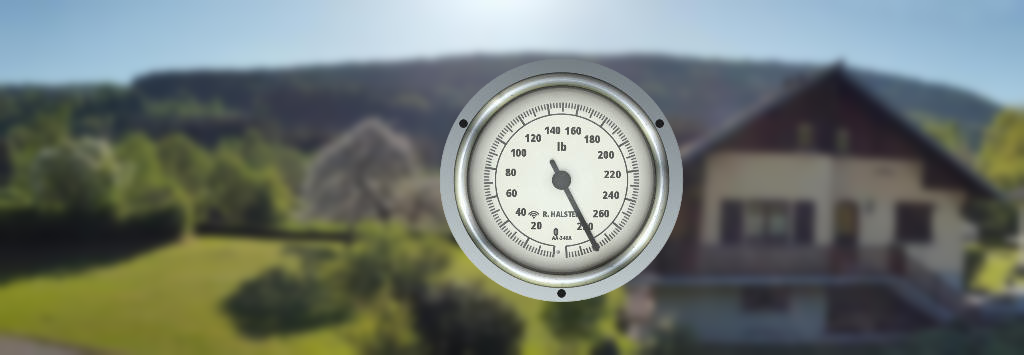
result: 280 lb
